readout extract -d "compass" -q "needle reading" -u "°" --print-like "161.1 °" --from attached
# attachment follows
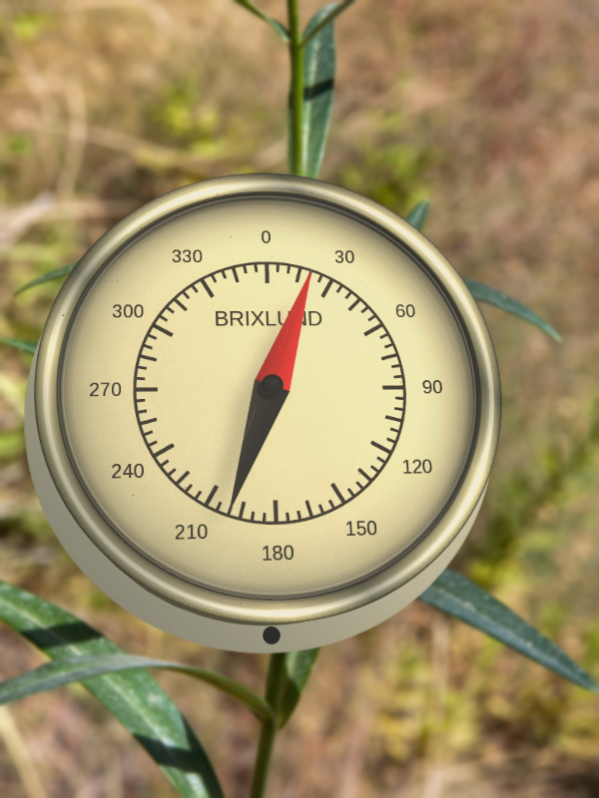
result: 20 °
